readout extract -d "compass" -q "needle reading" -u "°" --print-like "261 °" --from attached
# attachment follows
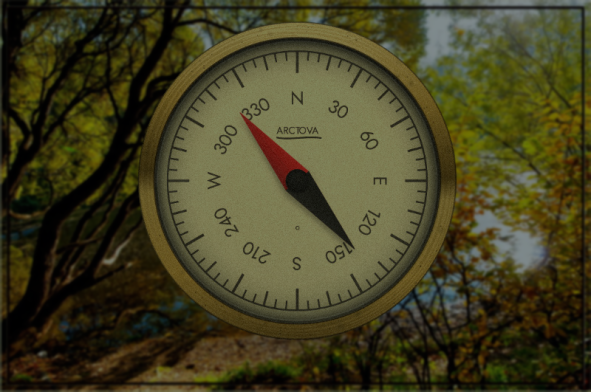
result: 320 °
